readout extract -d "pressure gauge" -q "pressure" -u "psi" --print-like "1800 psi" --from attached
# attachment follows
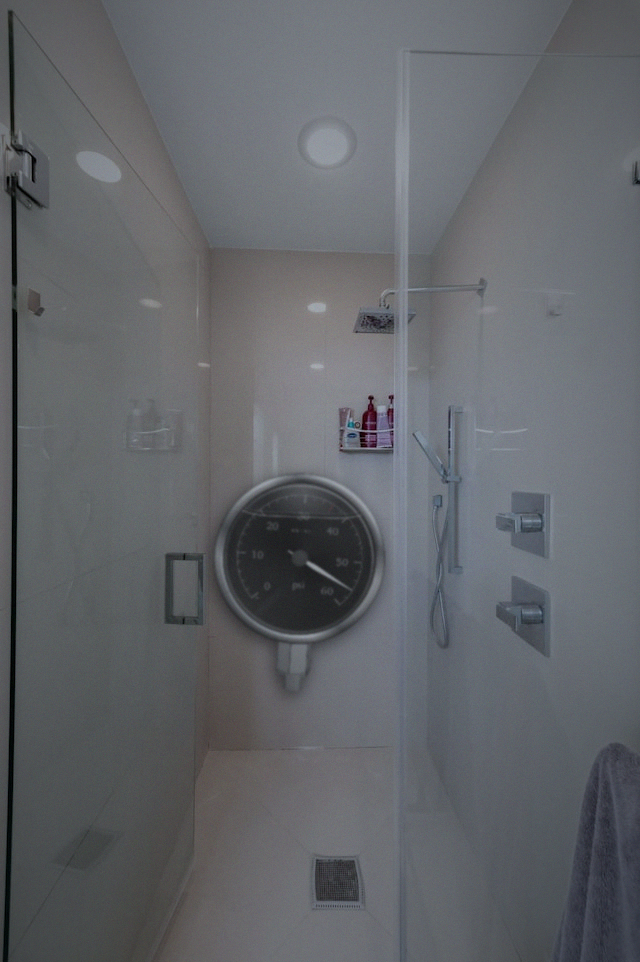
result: 56 psi
